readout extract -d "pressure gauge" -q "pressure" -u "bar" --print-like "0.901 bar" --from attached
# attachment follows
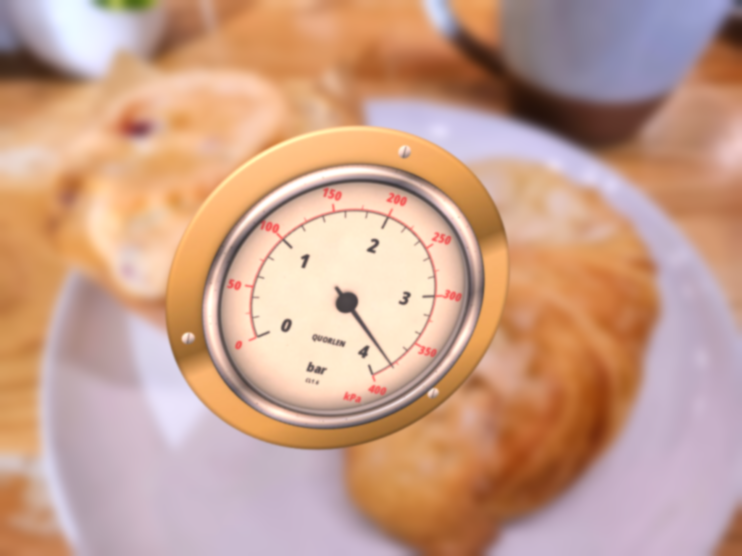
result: 3.8 bar
